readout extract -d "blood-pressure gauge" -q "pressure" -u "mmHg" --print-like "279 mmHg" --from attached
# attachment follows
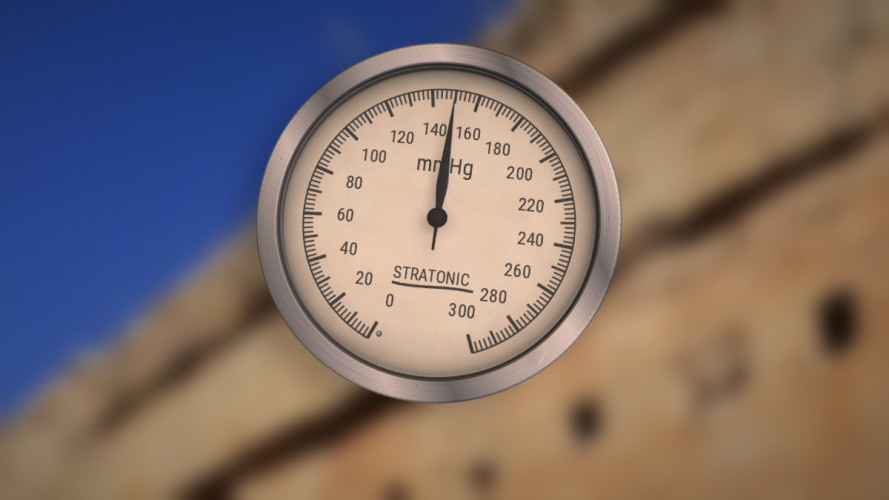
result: 150 mmHg
